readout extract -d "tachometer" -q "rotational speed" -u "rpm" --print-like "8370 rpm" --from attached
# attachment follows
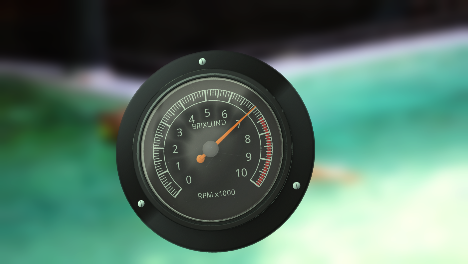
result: 7000 rpm
